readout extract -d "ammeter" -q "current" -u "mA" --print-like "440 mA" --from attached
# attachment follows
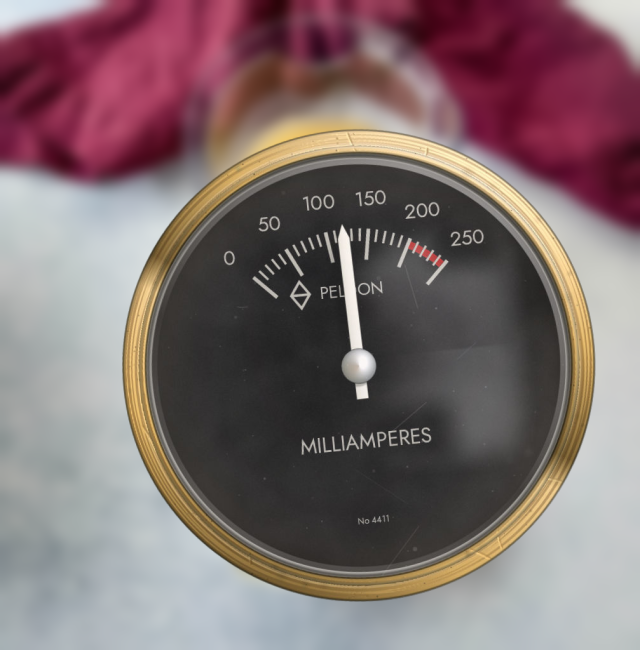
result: 120 mA
